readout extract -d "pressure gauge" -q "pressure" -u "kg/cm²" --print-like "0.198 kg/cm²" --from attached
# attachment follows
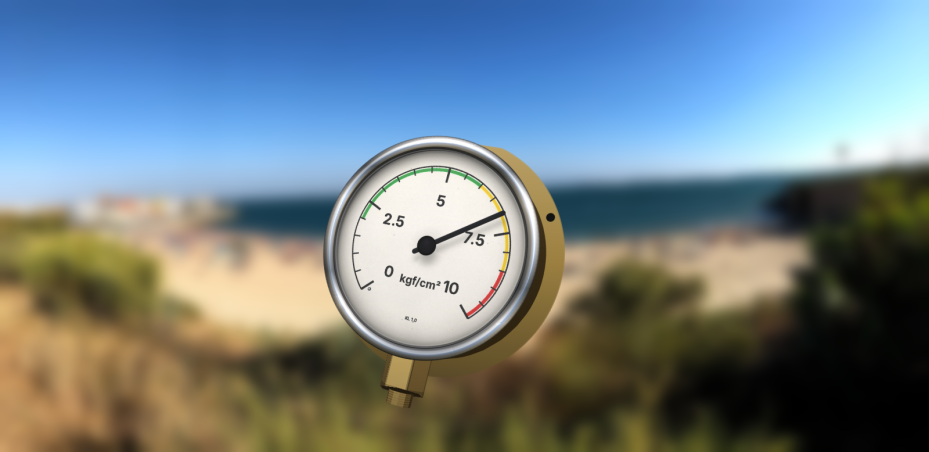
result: 7 kg/cm²
